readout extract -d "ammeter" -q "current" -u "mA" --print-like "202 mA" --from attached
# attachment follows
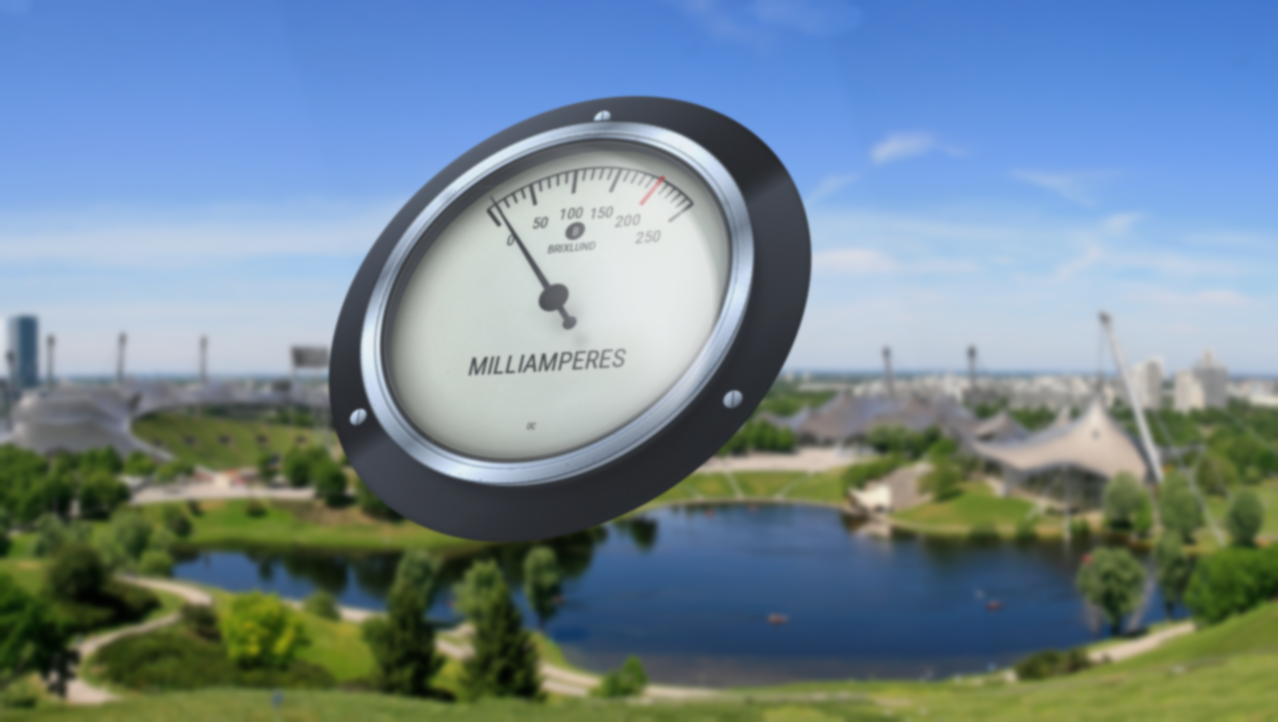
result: 10 mA
